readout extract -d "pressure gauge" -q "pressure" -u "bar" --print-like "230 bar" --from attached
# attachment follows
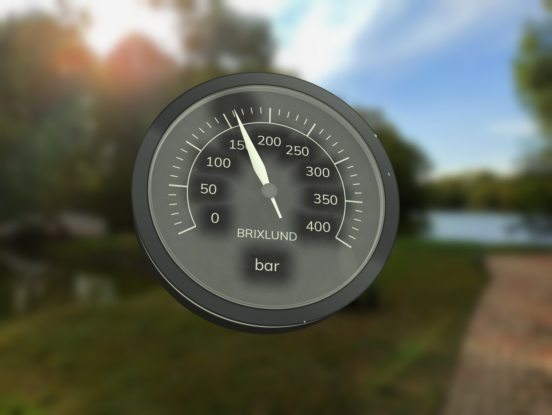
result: 160 bar
